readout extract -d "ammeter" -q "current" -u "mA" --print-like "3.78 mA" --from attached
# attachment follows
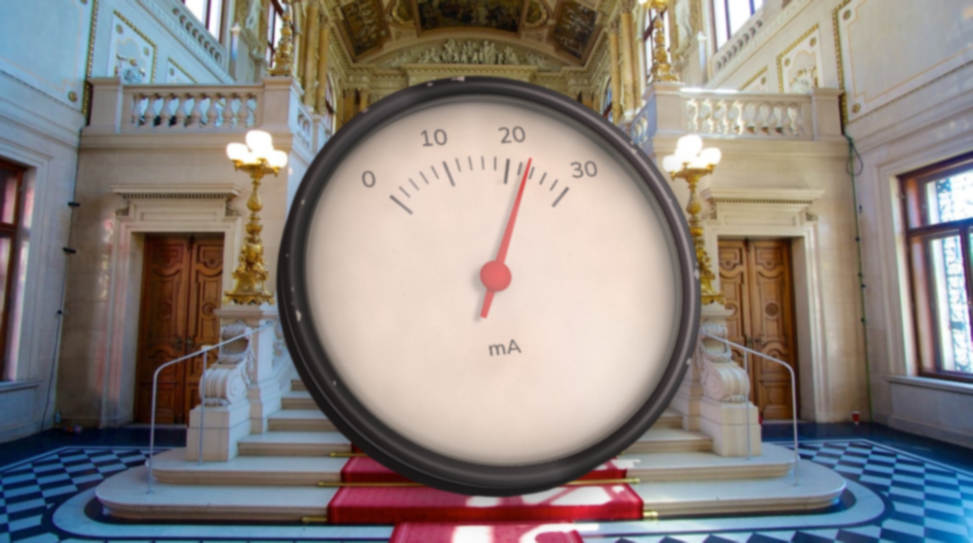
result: 23 mA
